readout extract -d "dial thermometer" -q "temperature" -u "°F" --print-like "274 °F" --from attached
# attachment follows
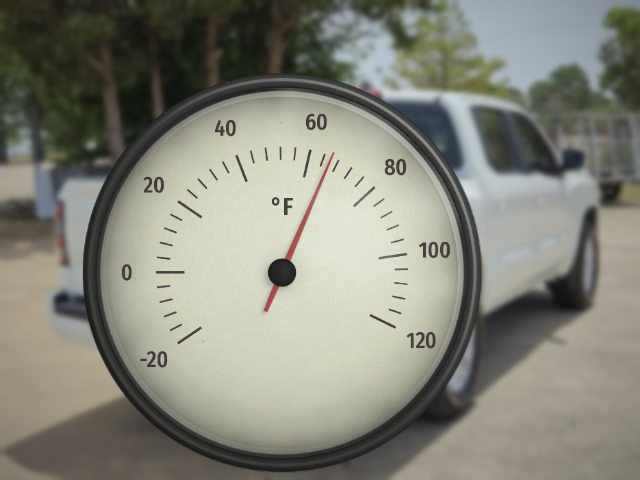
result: 66 °F
